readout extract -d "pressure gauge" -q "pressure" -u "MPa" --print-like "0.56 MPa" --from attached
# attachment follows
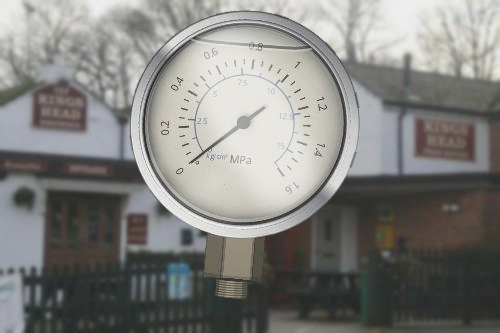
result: 0 MPa
